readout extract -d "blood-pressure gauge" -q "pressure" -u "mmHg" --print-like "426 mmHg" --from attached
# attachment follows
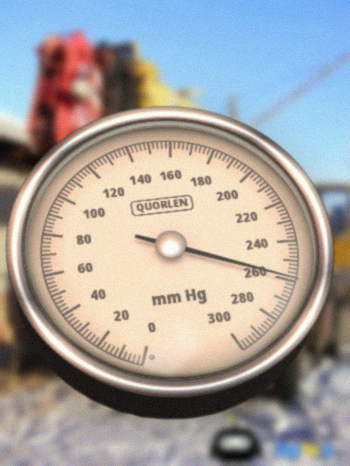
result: 260 mmHg
